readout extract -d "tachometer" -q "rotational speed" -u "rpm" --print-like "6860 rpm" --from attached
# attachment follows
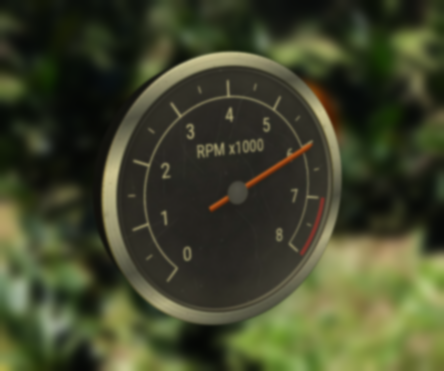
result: 6000 rpm
